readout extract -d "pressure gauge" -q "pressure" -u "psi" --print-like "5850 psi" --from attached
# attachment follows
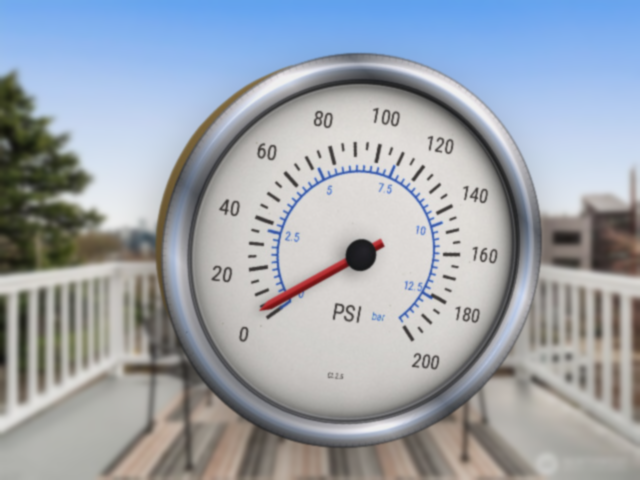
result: 5 psi
